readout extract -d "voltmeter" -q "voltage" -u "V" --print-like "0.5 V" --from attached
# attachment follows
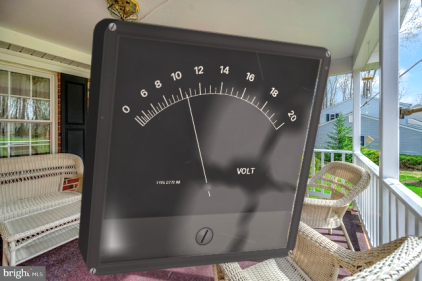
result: 10.5 V
